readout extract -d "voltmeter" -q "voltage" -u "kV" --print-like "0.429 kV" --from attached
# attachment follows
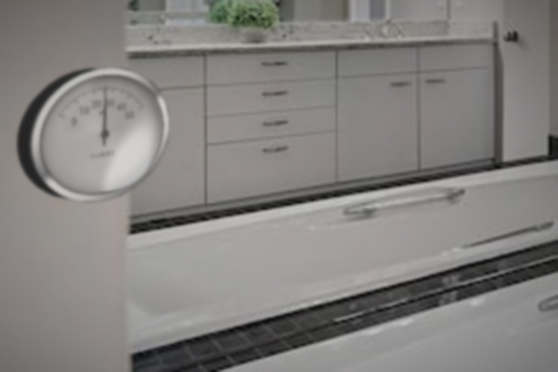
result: 25 kV
